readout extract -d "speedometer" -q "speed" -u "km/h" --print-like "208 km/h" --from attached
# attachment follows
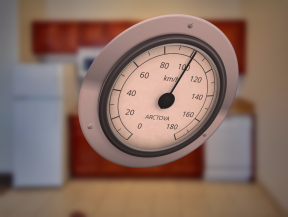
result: 100 km/h
